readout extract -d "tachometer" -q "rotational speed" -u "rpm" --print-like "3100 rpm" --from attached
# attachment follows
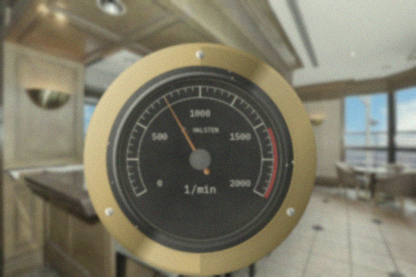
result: 750 rpm
